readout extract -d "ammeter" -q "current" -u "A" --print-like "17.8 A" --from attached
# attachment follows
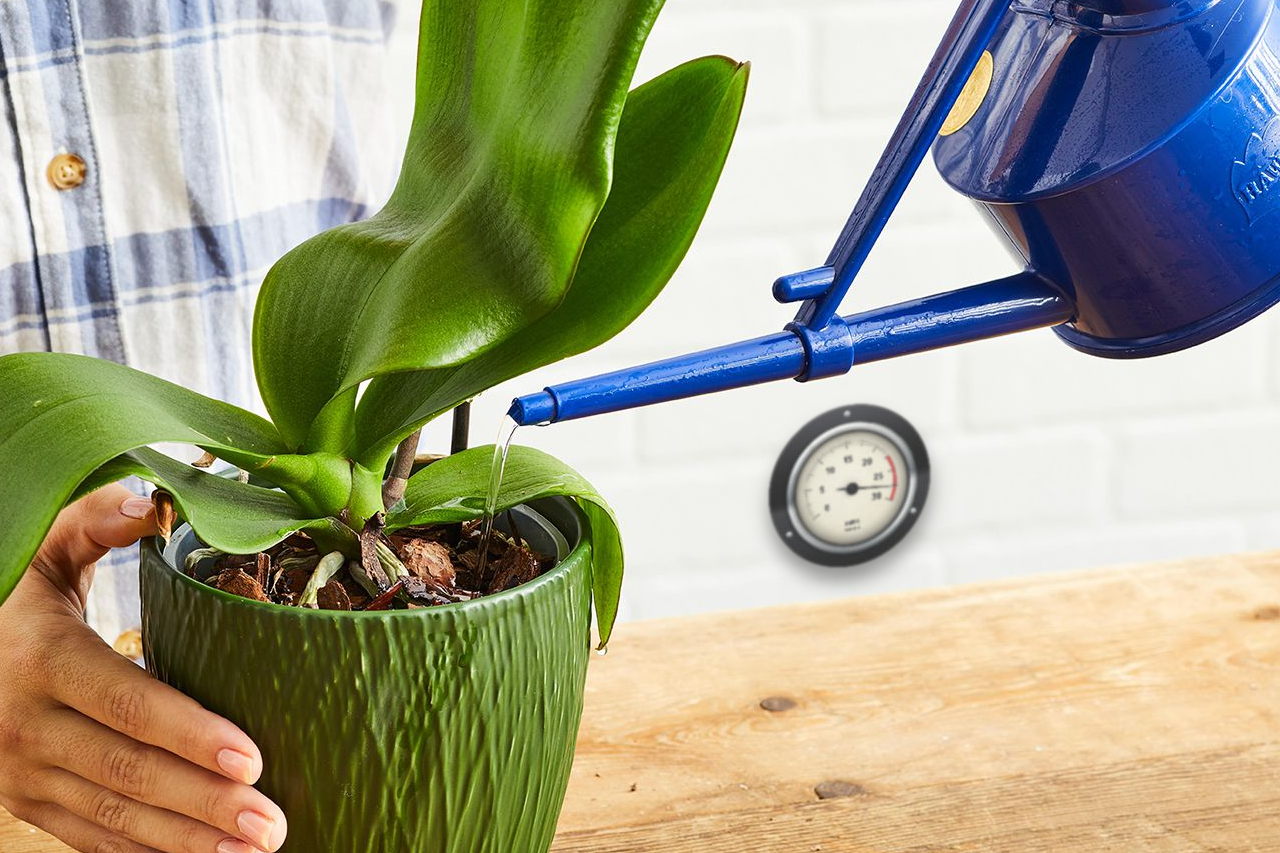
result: 27.5 A
